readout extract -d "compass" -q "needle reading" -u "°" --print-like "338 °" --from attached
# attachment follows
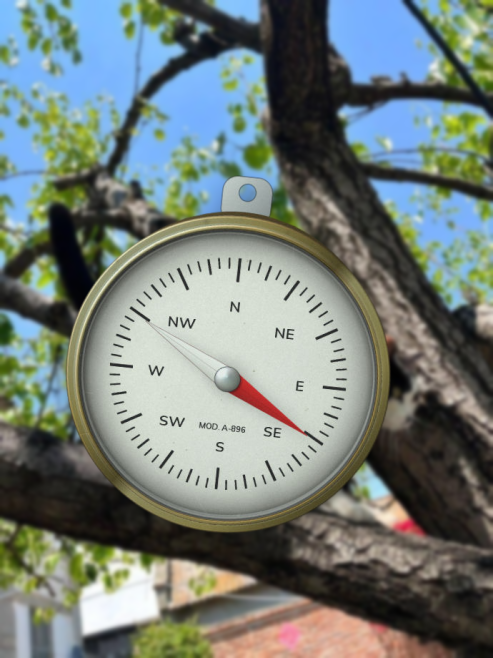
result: 120 °
